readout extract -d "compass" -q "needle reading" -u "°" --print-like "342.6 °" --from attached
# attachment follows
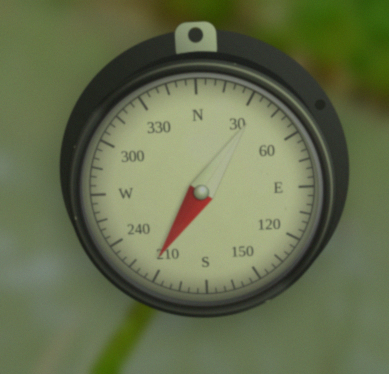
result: 215 °
